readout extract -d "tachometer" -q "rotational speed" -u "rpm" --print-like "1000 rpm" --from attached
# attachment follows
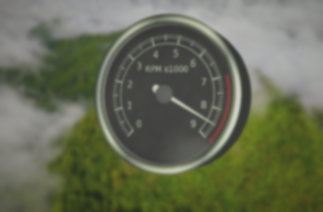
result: 8500 rpm
